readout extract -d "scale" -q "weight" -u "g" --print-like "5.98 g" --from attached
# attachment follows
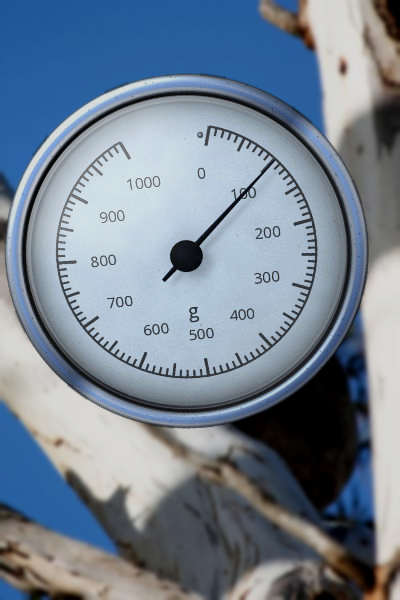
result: 100 g
